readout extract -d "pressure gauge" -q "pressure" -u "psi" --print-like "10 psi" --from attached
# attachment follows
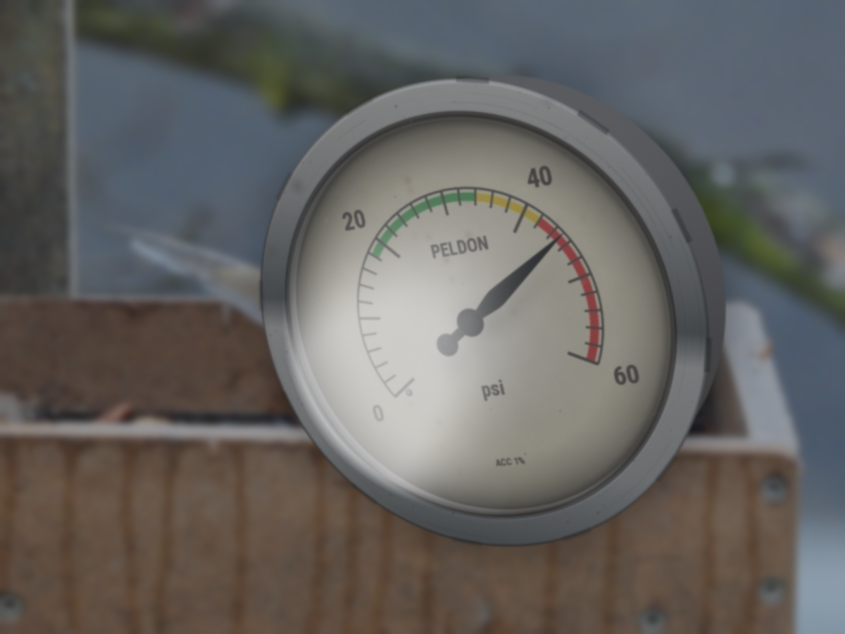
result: 45 psi
